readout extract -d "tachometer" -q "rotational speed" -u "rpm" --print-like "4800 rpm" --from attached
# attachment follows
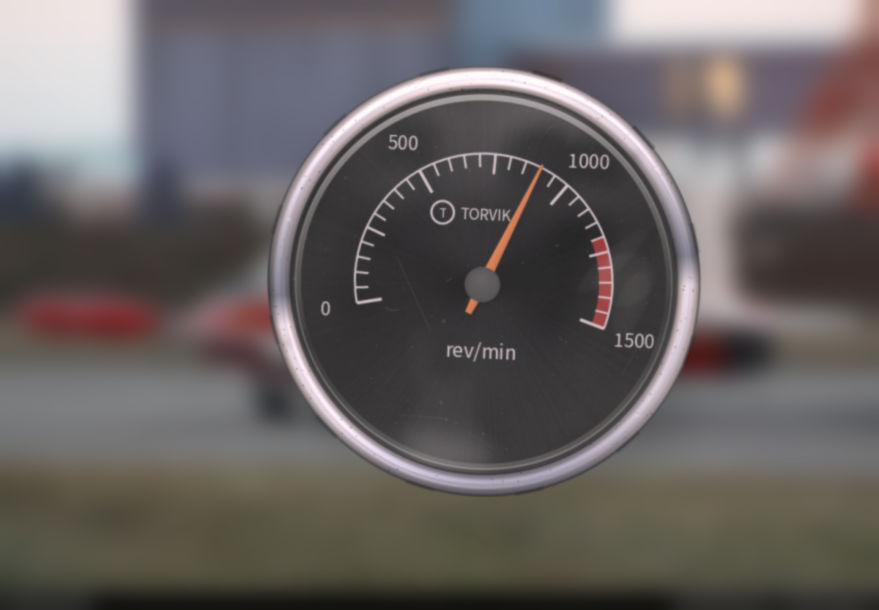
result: 900 rpm
